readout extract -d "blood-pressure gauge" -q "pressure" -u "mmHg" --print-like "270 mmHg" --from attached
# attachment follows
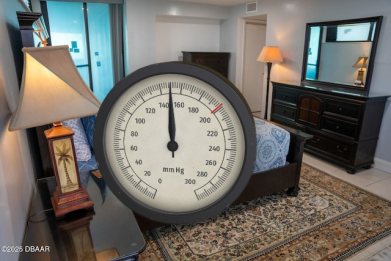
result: 150 mmHg
